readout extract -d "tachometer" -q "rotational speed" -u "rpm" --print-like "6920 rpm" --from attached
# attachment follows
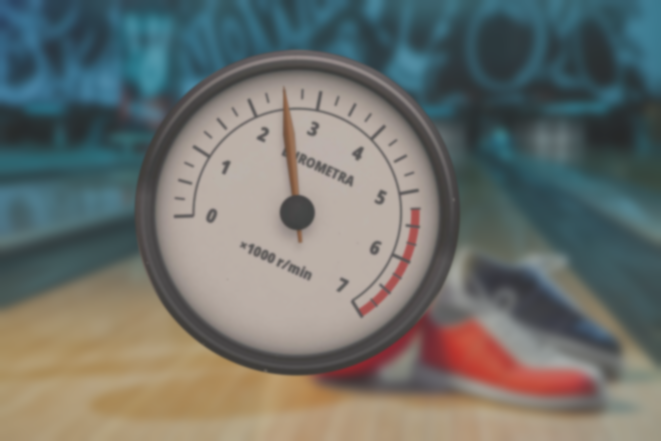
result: 2500 rpm
